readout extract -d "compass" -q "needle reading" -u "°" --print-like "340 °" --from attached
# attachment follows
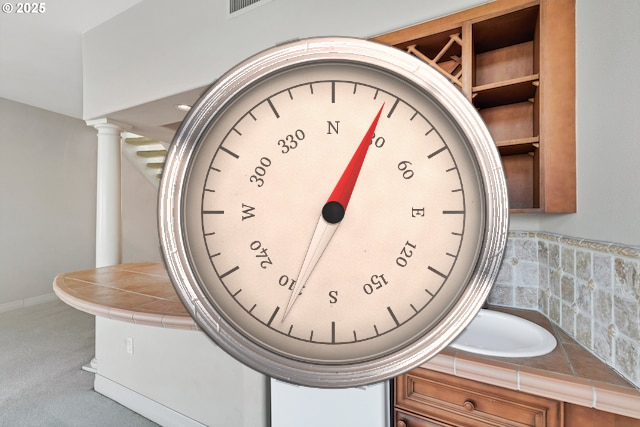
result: 25 °
